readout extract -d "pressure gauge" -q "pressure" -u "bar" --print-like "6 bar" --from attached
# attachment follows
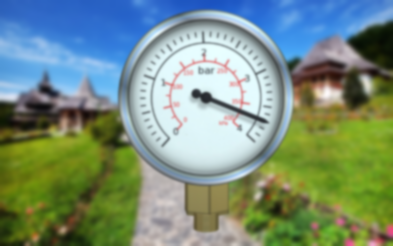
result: 3.7 bar
